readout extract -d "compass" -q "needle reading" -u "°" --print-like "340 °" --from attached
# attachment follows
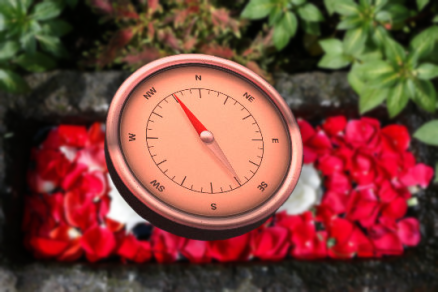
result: 330 °
